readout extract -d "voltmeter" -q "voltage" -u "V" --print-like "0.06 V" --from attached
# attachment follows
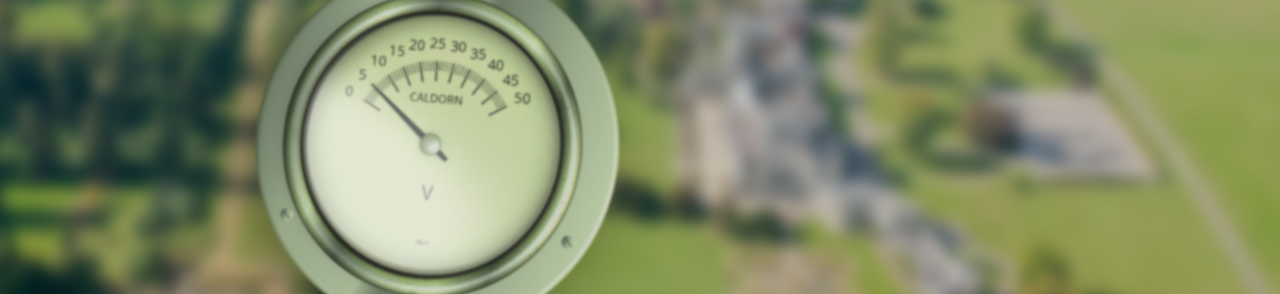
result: 5 V
